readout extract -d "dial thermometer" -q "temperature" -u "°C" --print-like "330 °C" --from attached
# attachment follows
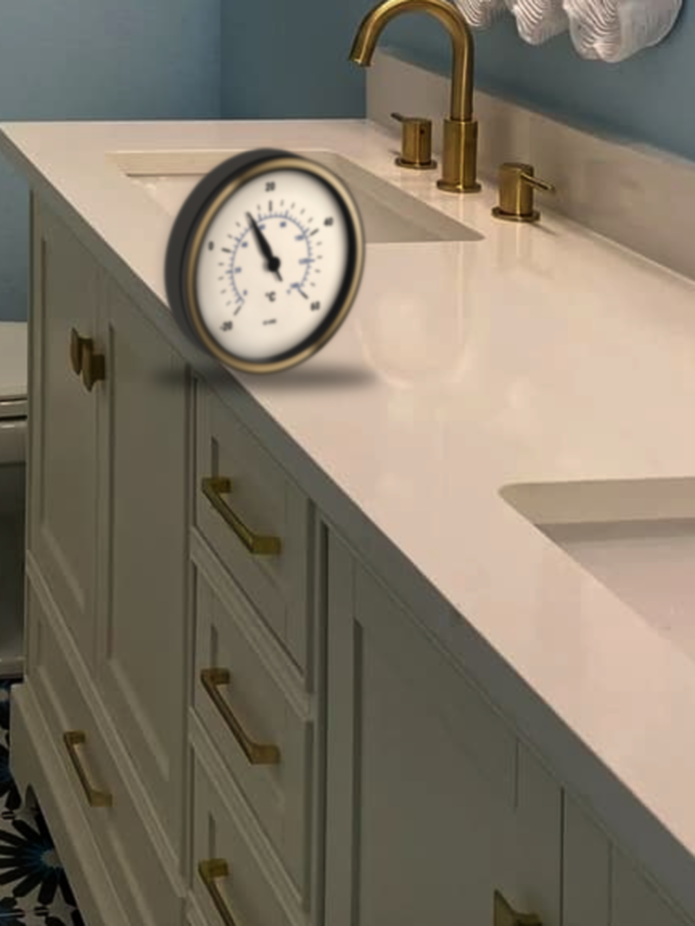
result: 12 °C
